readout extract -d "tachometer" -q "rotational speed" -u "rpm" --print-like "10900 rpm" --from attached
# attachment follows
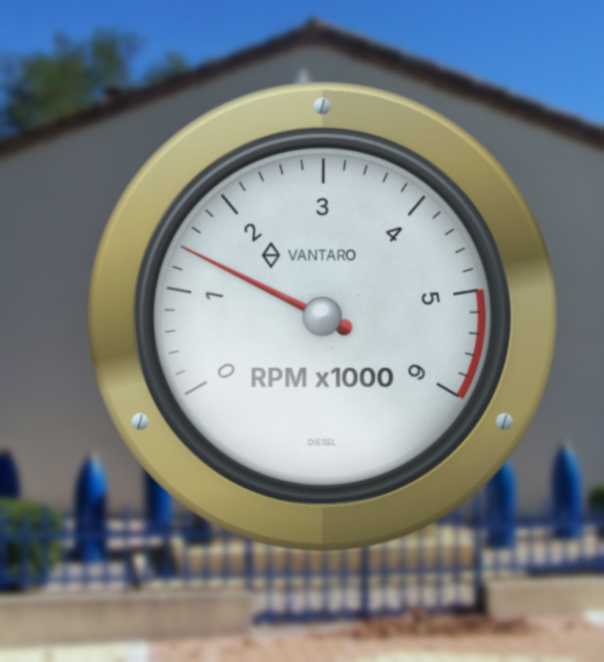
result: 1400 rpm
